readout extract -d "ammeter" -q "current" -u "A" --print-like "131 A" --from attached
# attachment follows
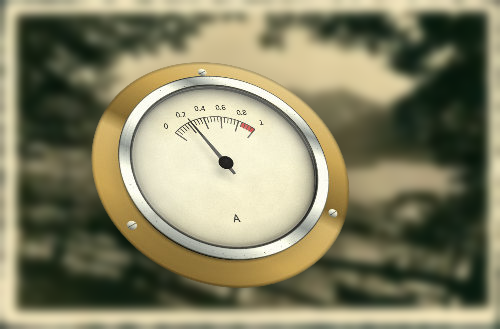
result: 0.2 A
